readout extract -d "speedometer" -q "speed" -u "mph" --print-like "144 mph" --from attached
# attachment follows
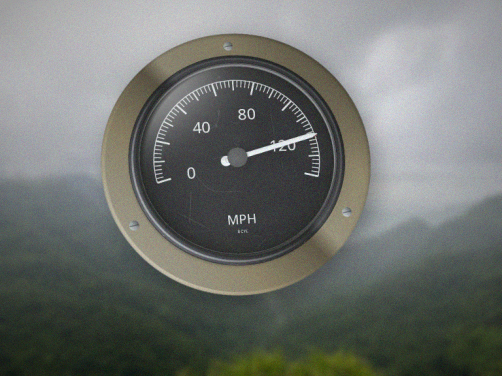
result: 120 mph
